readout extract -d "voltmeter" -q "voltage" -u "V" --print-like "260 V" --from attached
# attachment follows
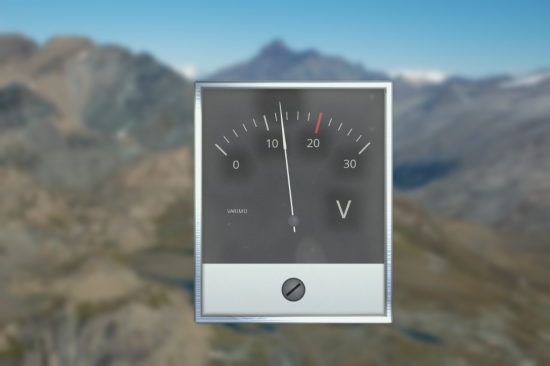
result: 13 V
